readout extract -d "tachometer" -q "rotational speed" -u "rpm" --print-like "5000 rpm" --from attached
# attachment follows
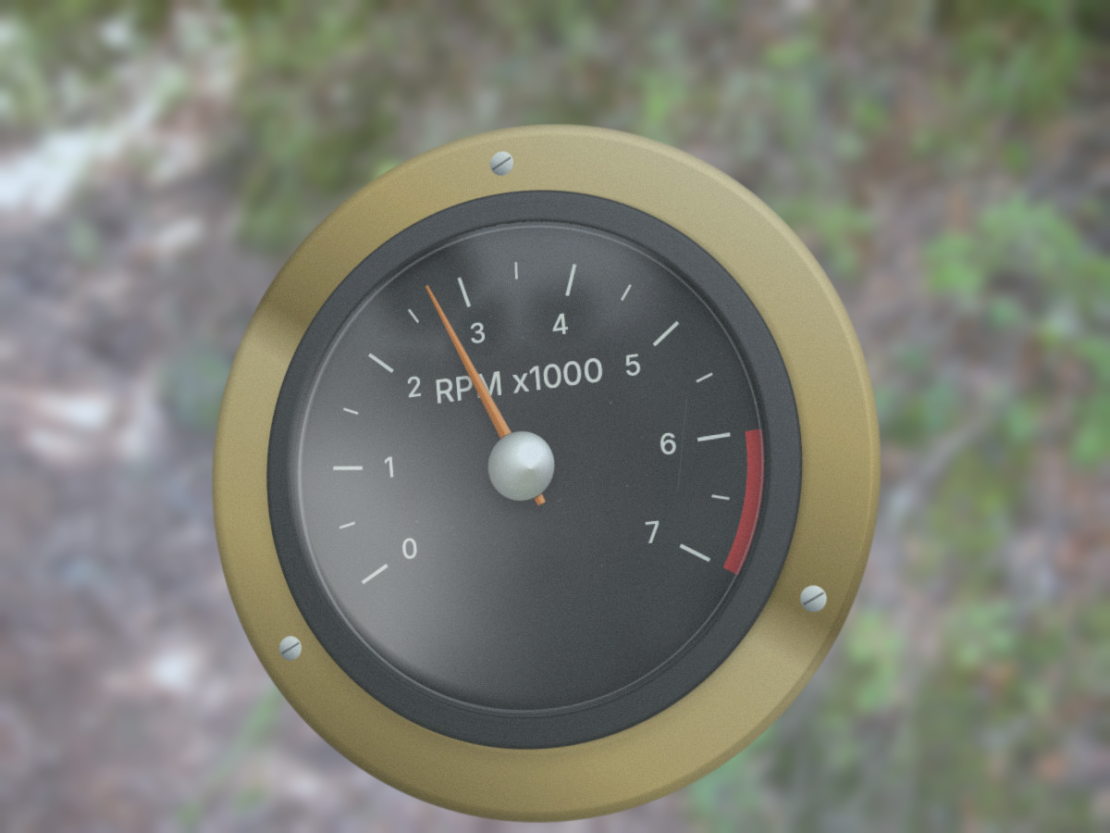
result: 2750 rpm
